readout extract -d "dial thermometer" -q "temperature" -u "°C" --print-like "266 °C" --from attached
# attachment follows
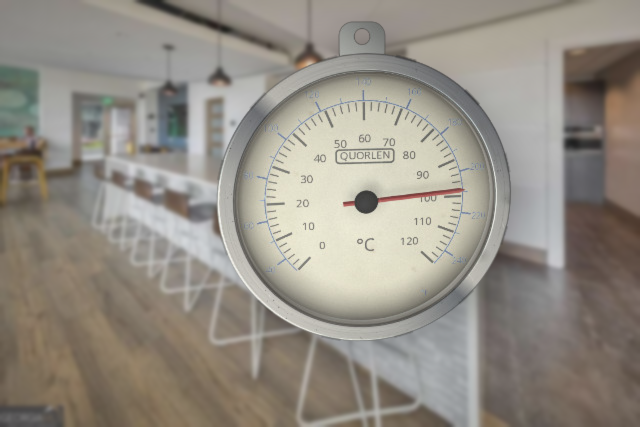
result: 98 °C
